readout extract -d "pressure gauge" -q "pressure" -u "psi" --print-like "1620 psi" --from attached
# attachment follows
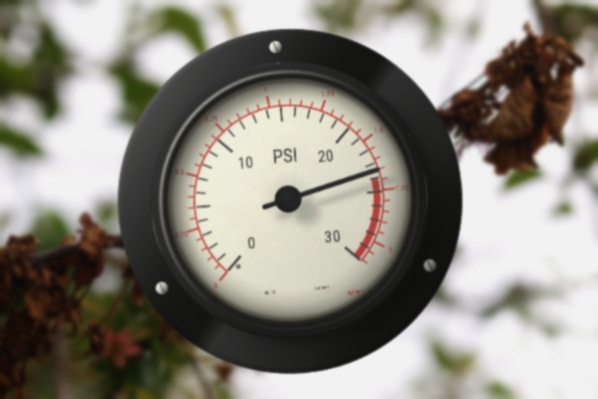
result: 23.5 psi
